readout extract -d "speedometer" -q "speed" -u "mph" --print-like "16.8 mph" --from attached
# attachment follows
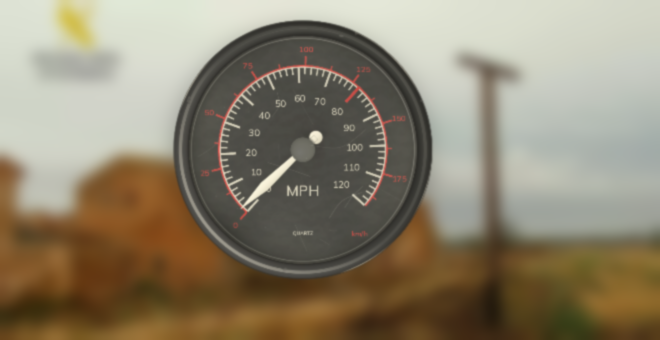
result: 2 mph
